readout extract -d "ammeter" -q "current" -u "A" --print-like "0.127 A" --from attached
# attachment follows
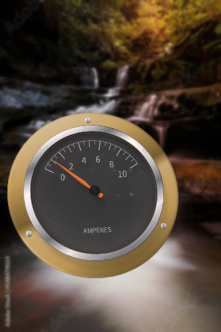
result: 1 A
